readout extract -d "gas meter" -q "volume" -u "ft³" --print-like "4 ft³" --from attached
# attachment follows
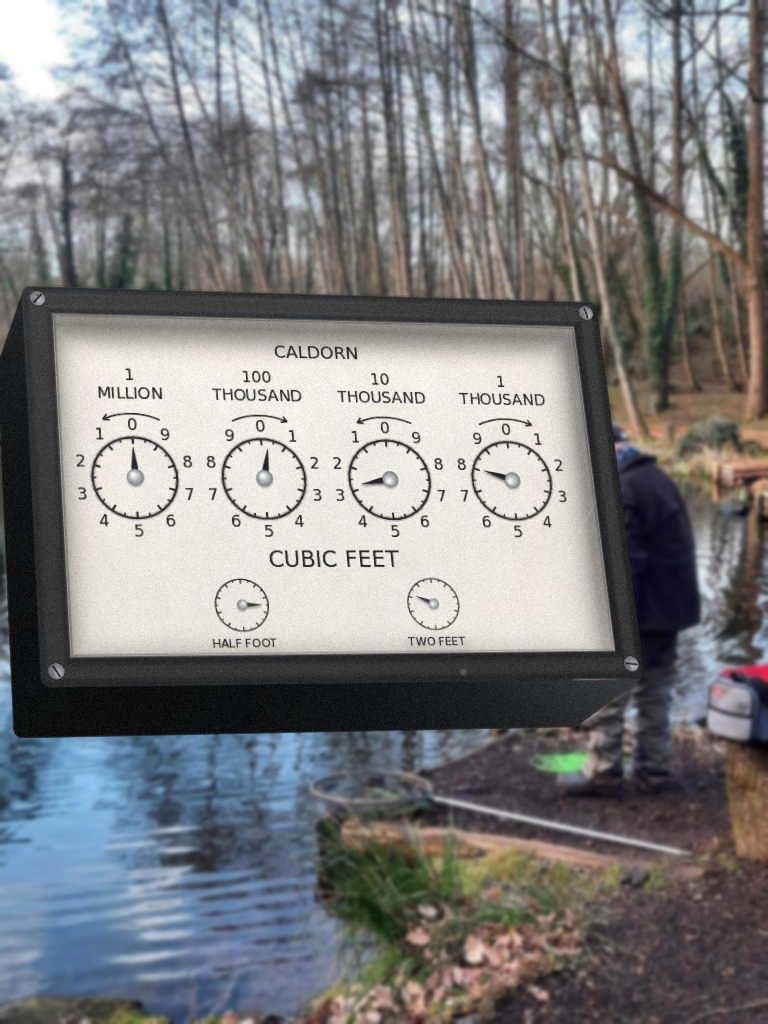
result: 2800 ft³
